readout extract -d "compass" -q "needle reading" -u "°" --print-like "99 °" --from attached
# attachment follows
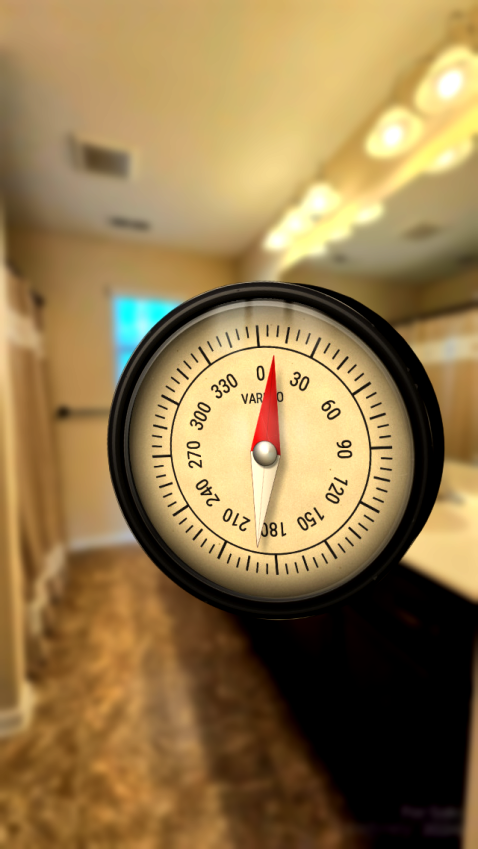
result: 10 °
